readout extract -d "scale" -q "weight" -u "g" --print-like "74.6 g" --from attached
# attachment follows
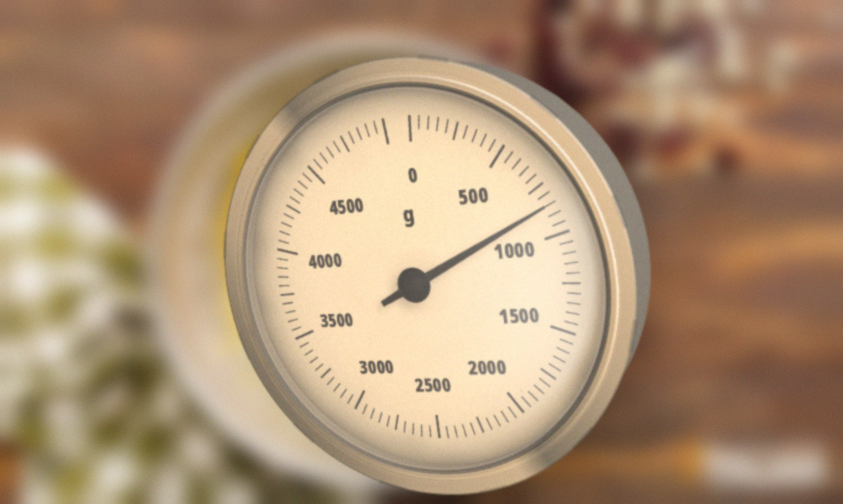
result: 850 g
